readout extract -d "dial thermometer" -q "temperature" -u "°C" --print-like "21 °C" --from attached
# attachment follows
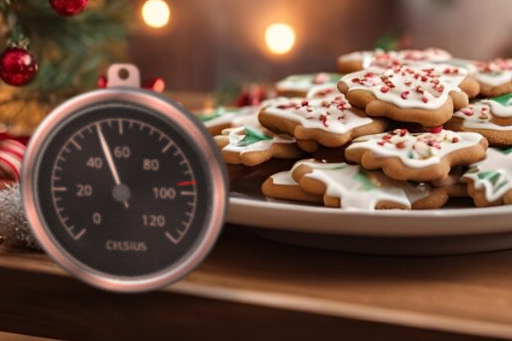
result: 52 °C
